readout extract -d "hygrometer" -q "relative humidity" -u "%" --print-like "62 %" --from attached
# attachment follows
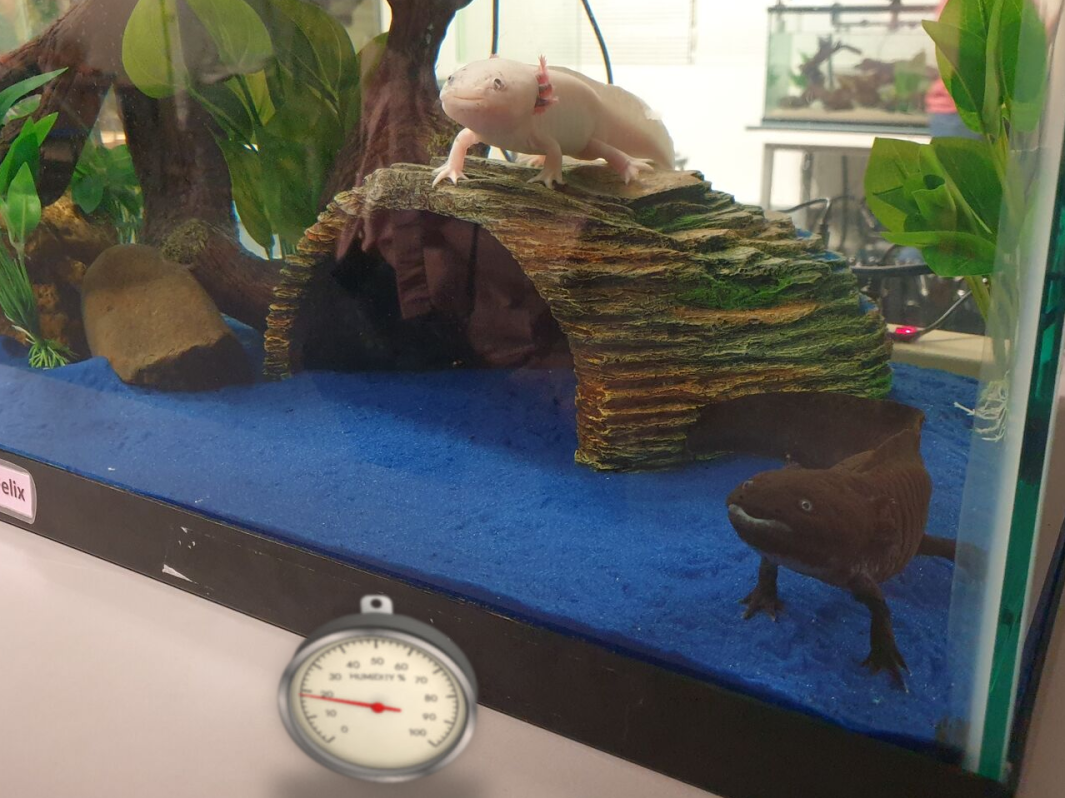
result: 20 %
